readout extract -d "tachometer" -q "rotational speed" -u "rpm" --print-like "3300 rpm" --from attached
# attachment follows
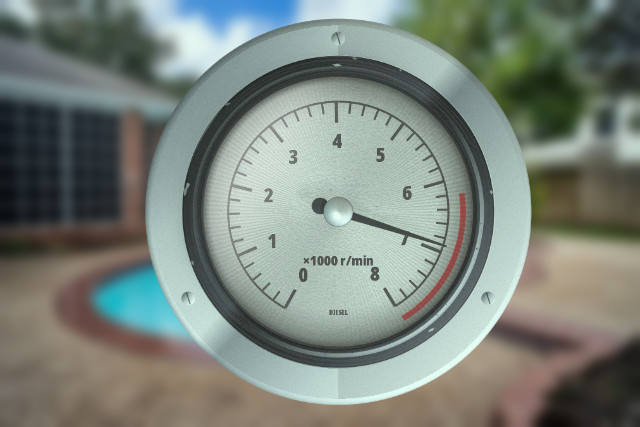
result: 6900 rpm
